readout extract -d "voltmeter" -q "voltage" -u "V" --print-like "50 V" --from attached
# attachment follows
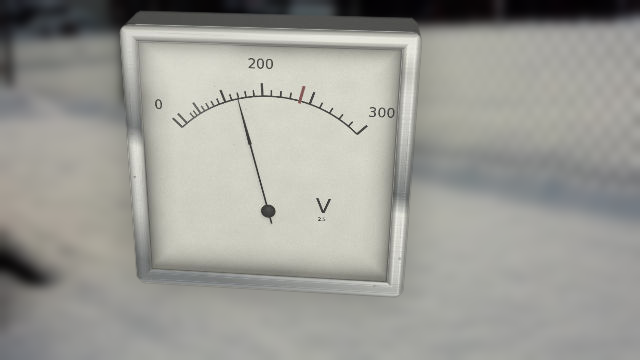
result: 170 V
